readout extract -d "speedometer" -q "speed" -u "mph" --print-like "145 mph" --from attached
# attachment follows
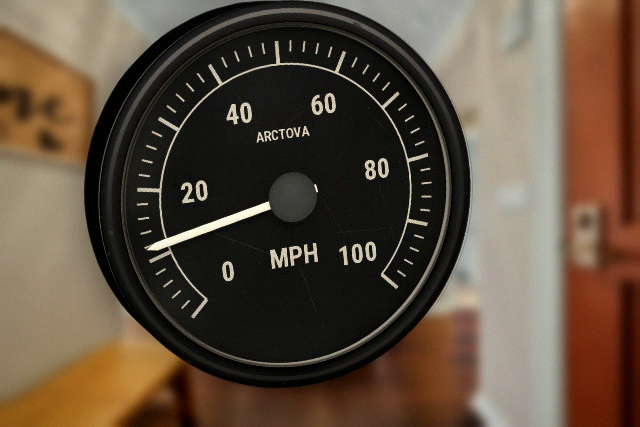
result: 12 mph
